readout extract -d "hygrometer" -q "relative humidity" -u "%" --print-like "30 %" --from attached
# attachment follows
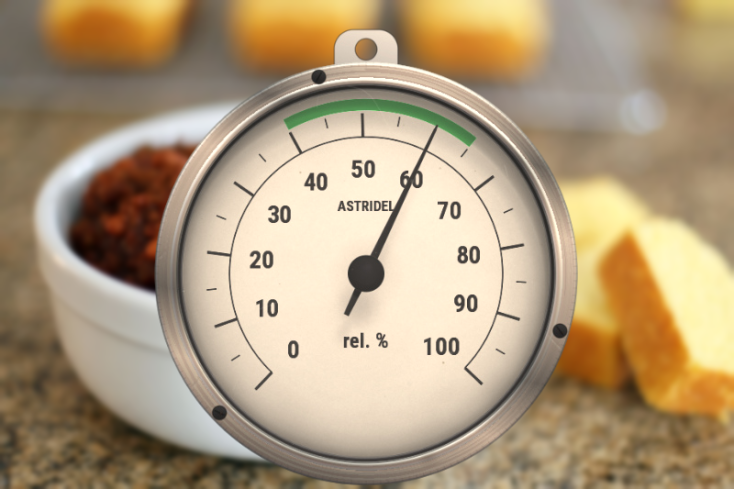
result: 60 %
